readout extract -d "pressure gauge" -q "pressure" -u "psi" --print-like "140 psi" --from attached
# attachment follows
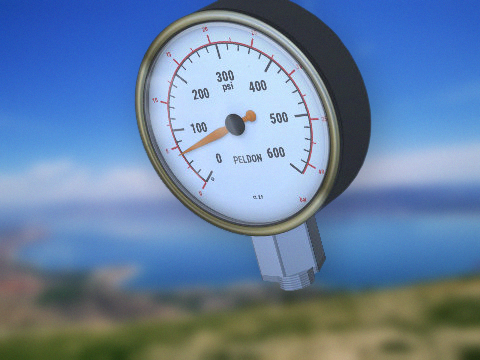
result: 60 psi
